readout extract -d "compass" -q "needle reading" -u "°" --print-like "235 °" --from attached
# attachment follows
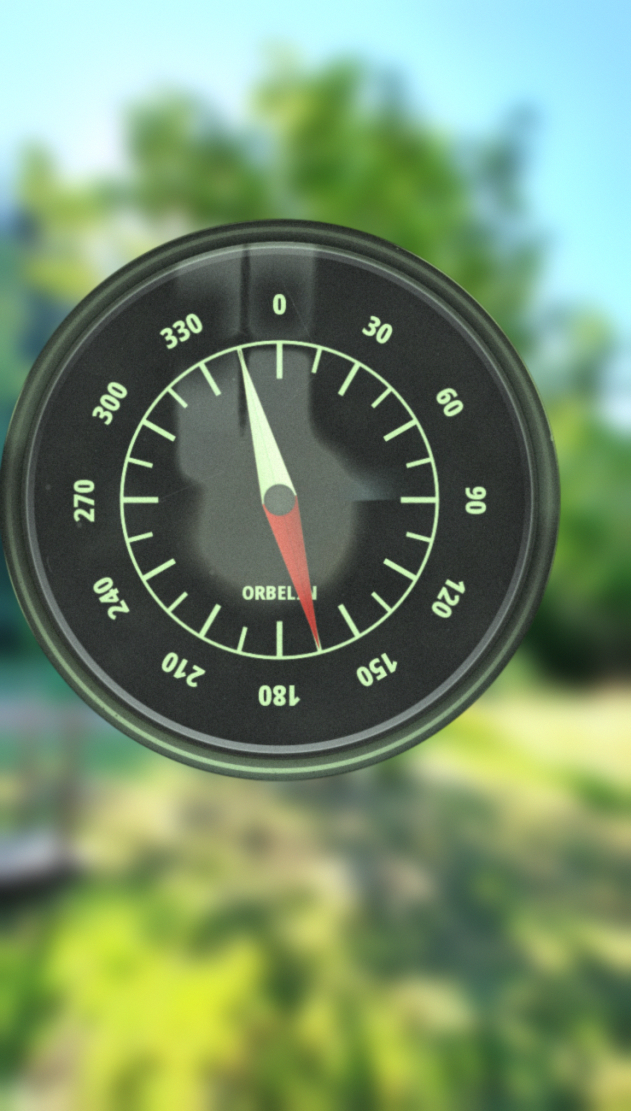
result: 165 °
